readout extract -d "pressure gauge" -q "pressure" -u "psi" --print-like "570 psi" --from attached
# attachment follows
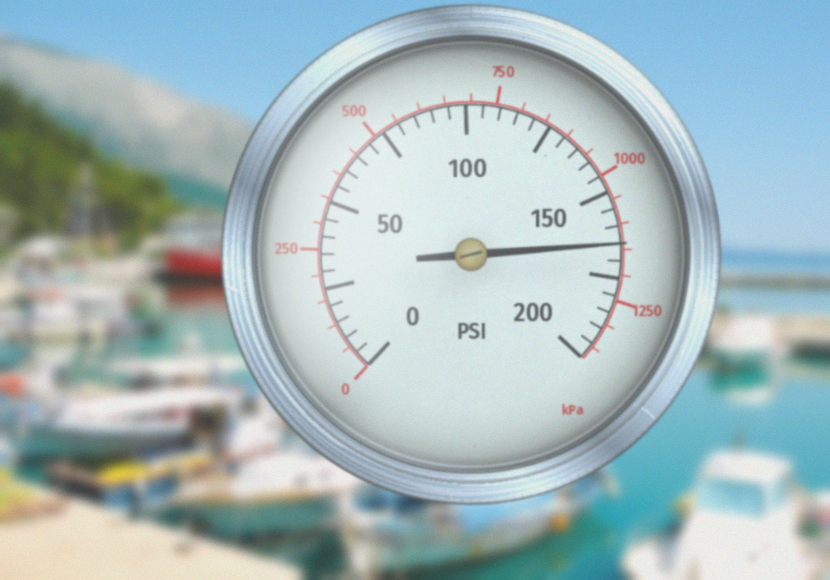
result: 165 psi
